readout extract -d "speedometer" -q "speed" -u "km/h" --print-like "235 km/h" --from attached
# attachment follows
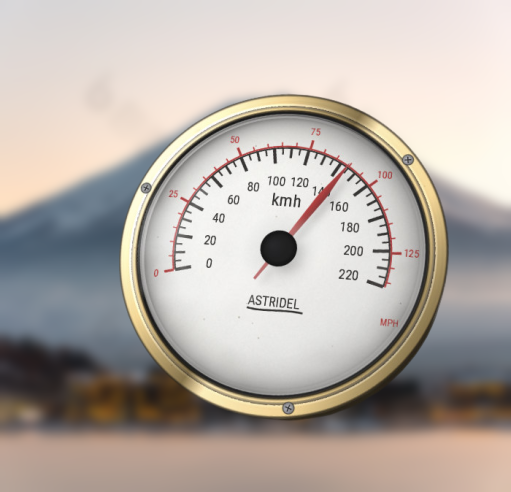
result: 145 km/h
